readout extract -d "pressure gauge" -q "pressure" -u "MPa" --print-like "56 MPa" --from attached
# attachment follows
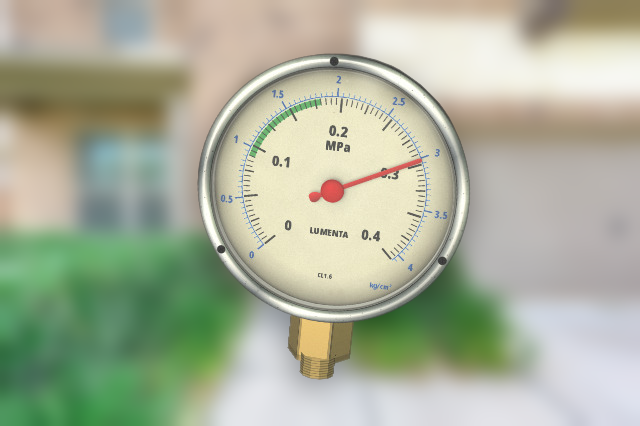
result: 0.295 MPa
